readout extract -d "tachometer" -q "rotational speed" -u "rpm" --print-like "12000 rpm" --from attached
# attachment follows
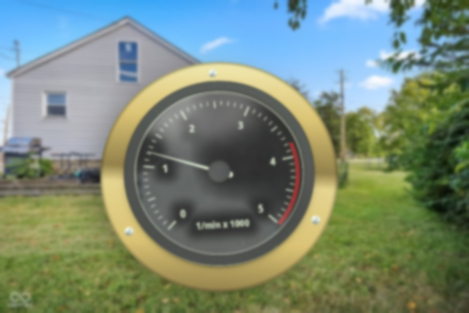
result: 1200 rpm
